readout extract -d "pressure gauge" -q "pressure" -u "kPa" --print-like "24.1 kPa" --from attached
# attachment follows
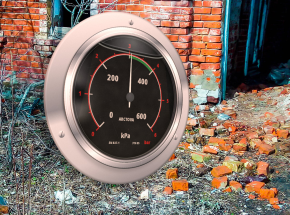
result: 300 kPa
